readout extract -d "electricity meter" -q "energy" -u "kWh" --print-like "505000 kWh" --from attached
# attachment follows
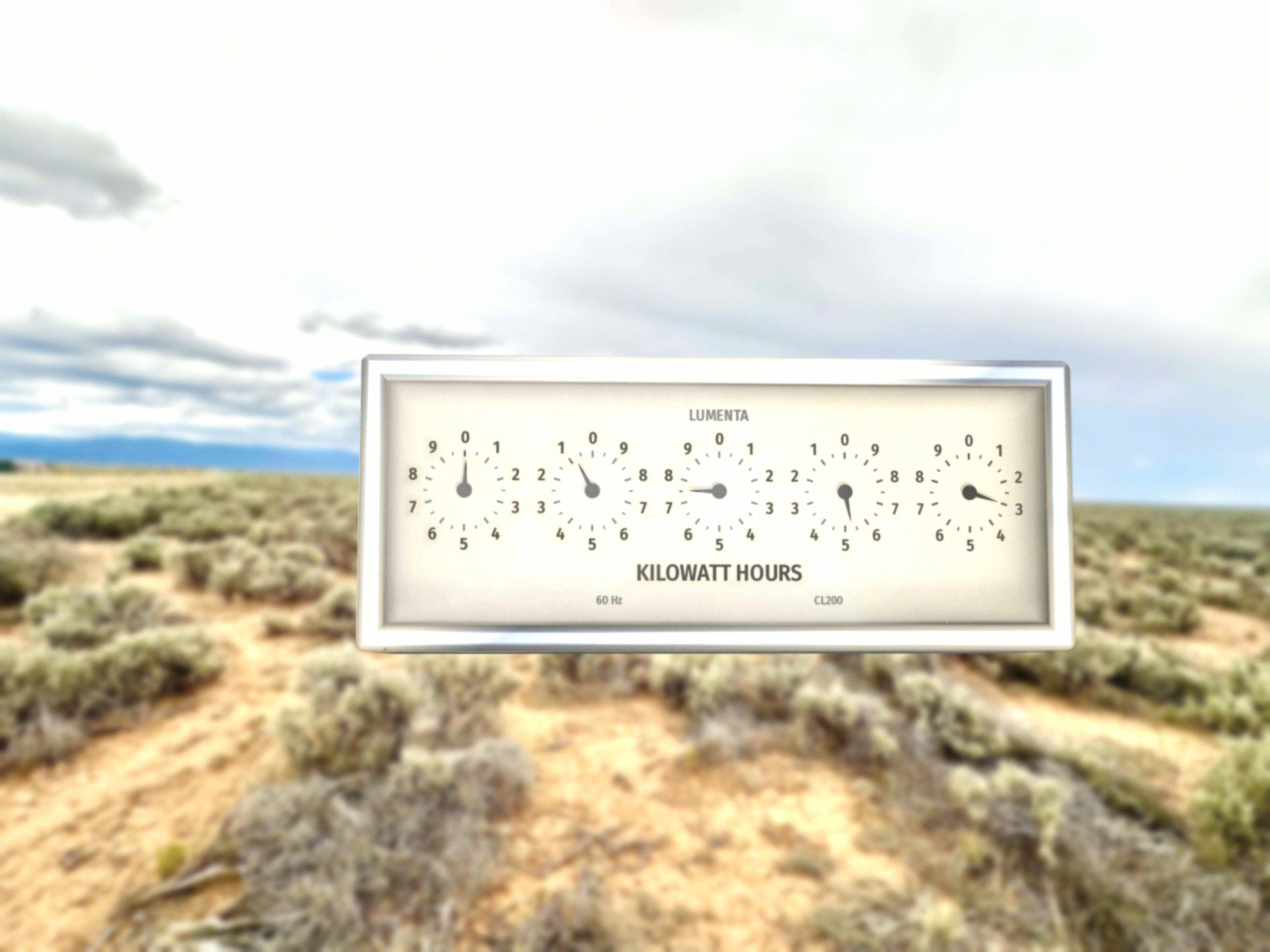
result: 753 kWh
